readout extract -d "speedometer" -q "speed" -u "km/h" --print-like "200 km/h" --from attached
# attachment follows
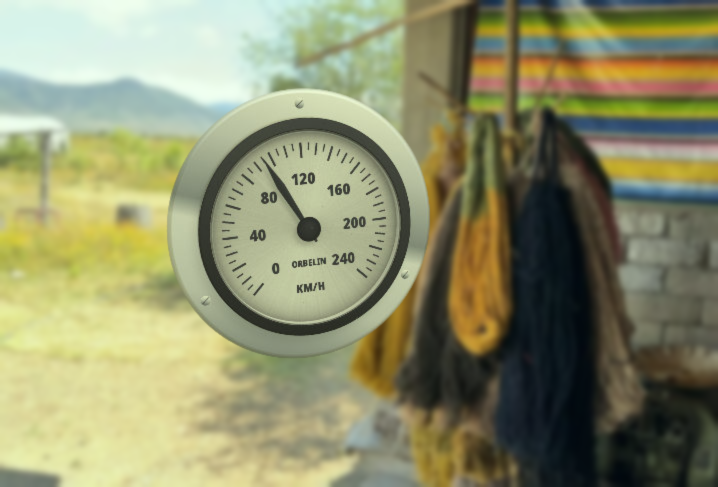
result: 95 km/h
